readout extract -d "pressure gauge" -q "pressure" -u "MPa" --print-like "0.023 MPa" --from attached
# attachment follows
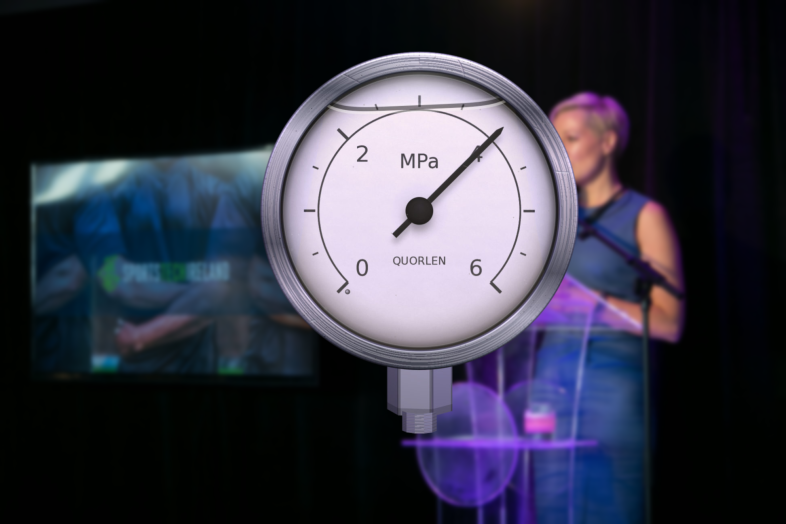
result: 4 MPa
